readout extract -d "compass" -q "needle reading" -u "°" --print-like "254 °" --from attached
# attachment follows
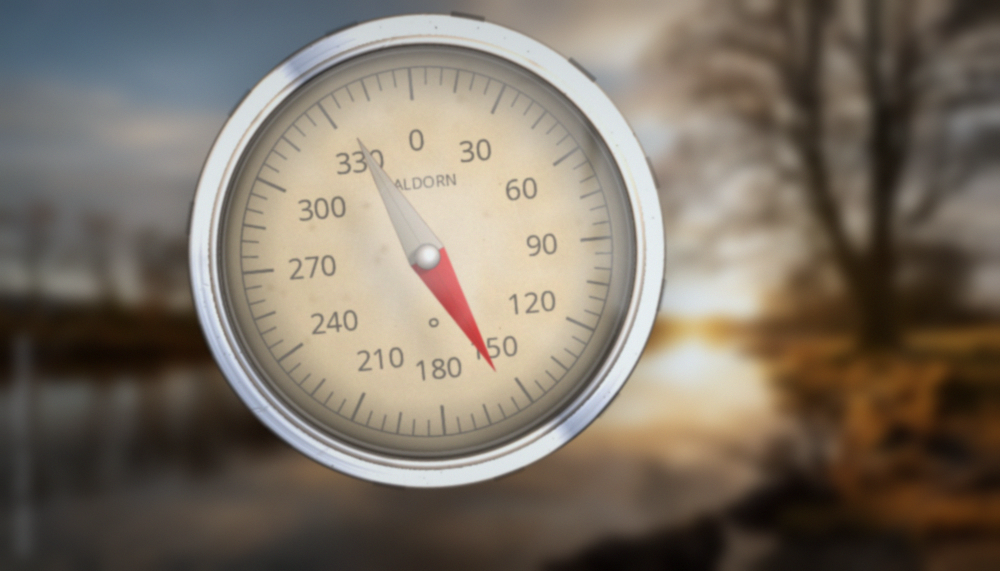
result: 155 °
